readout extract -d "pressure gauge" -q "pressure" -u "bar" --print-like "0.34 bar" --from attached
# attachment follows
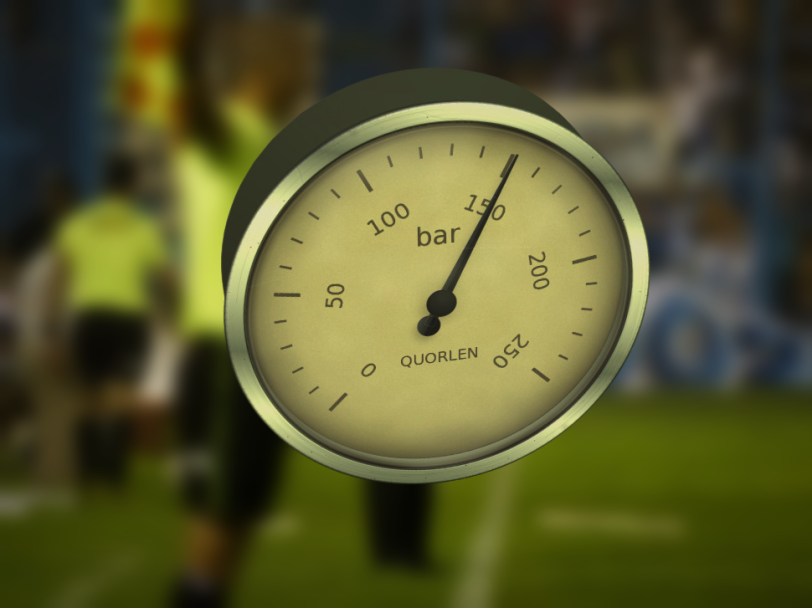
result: 150 bar
